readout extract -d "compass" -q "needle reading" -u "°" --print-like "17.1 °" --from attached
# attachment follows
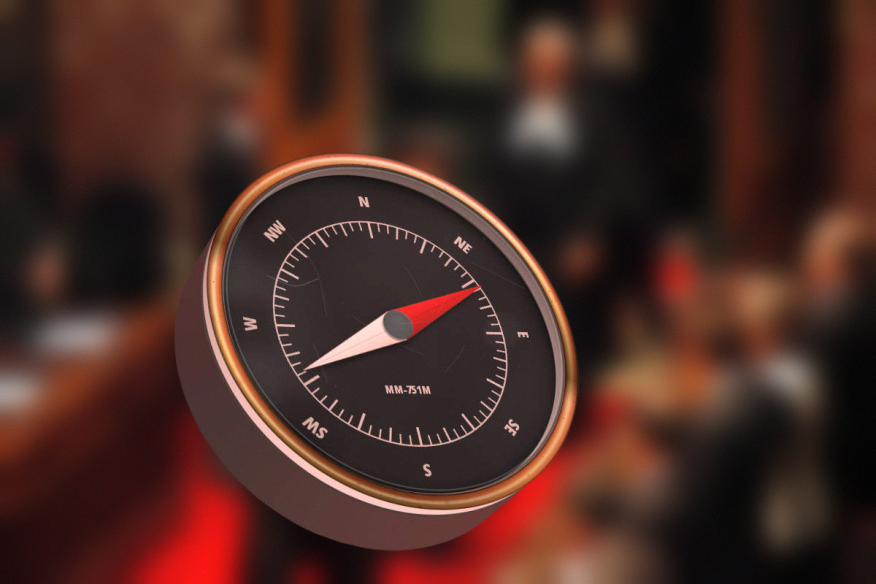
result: 65 °
